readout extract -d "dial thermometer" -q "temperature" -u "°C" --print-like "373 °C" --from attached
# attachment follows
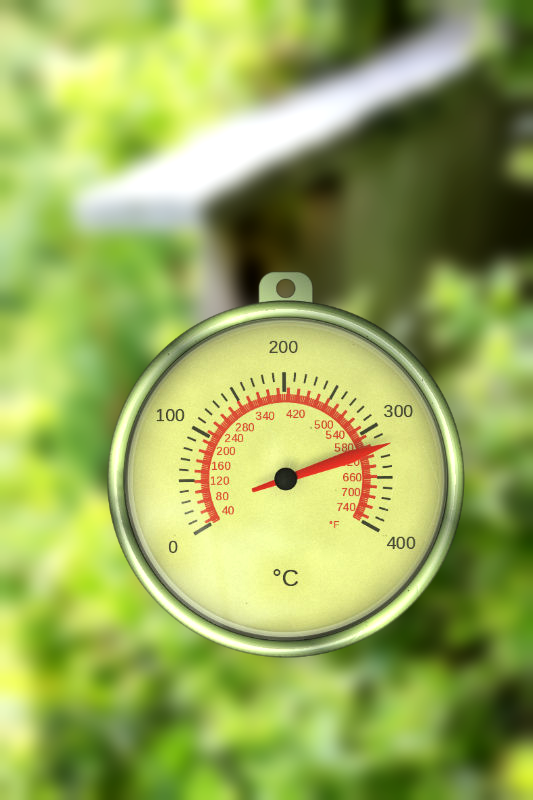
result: 320 °C
